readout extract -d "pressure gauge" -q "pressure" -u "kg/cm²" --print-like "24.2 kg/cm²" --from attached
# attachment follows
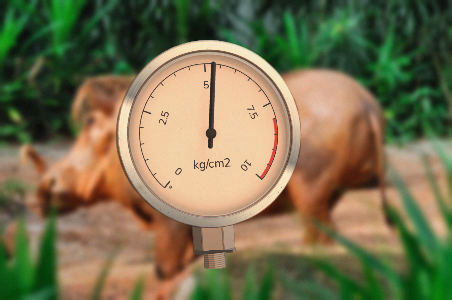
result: 5.25 kg/cm²
